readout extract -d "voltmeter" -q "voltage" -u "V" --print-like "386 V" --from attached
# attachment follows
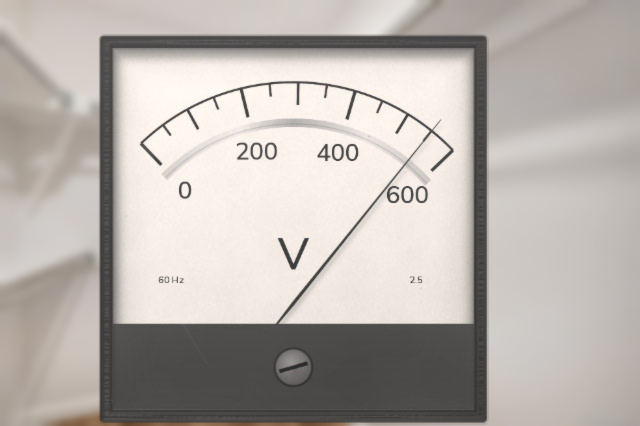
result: 550 V
